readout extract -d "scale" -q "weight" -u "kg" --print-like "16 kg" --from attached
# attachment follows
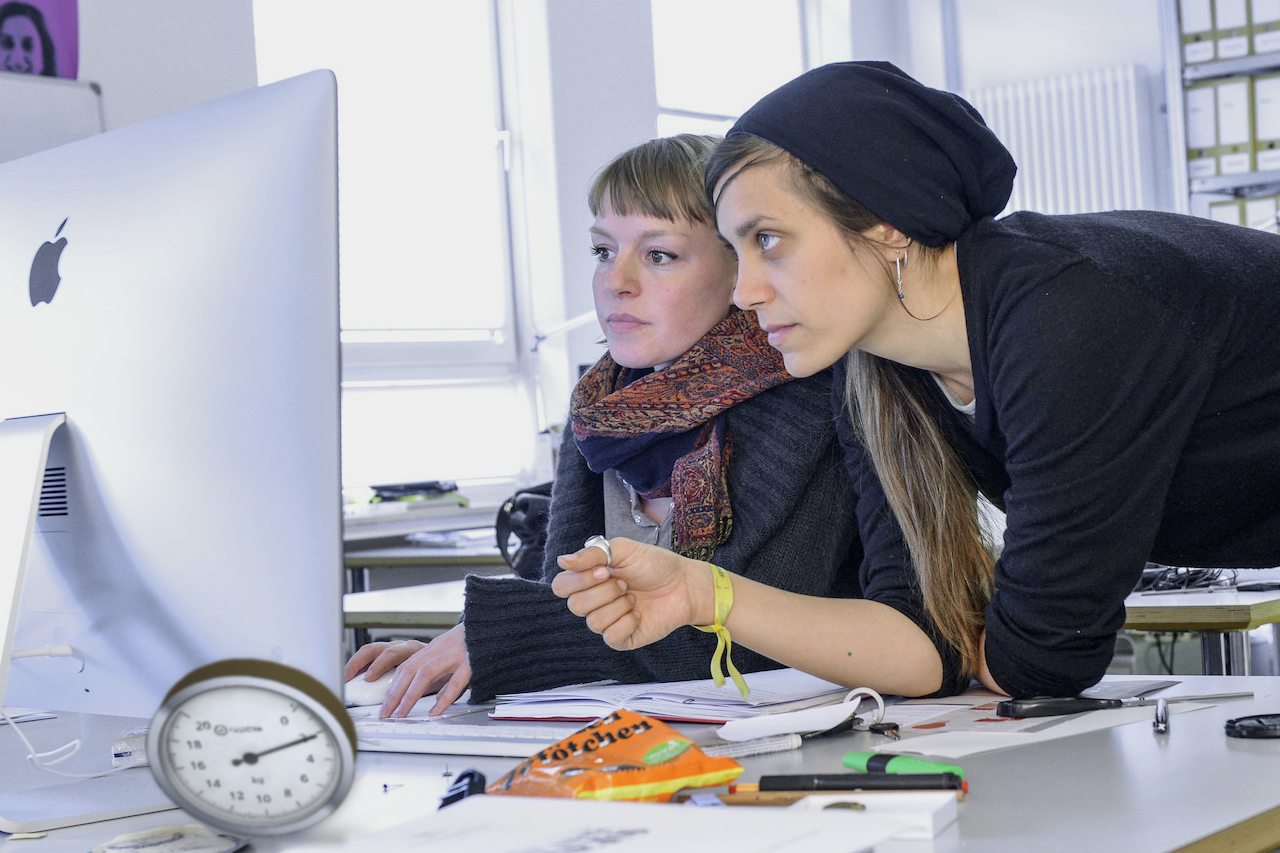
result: 2 kg
